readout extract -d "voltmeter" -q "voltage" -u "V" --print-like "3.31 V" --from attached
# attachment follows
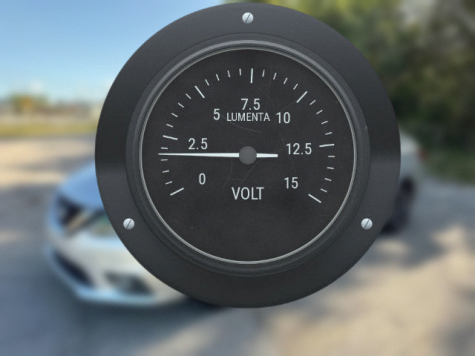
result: 1.75 V
